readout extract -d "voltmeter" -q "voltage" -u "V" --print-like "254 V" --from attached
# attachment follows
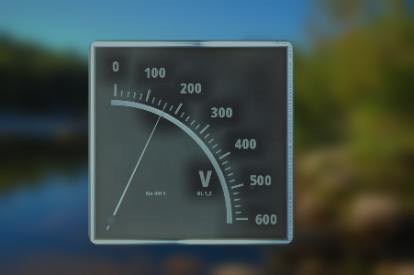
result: 160 V
